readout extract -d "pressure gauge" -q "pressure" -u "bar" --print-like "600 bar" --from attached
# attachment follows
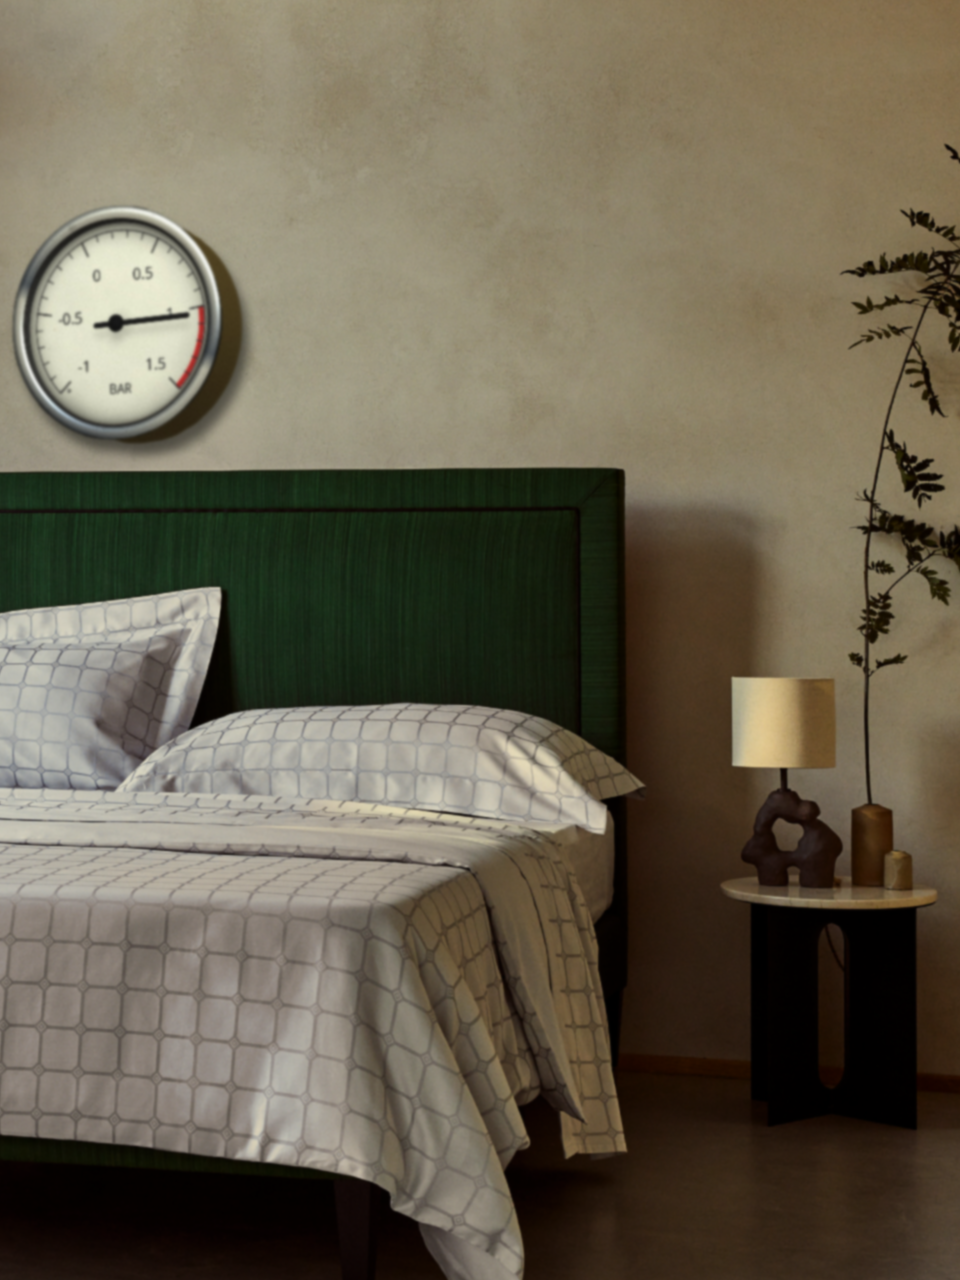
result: 1.05 bar
